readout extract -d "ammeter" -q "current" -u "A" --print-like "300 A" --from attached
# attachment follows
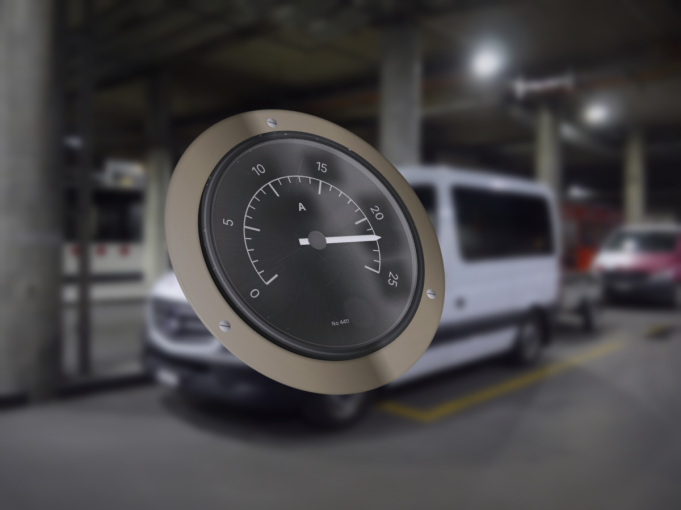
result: 22 A
